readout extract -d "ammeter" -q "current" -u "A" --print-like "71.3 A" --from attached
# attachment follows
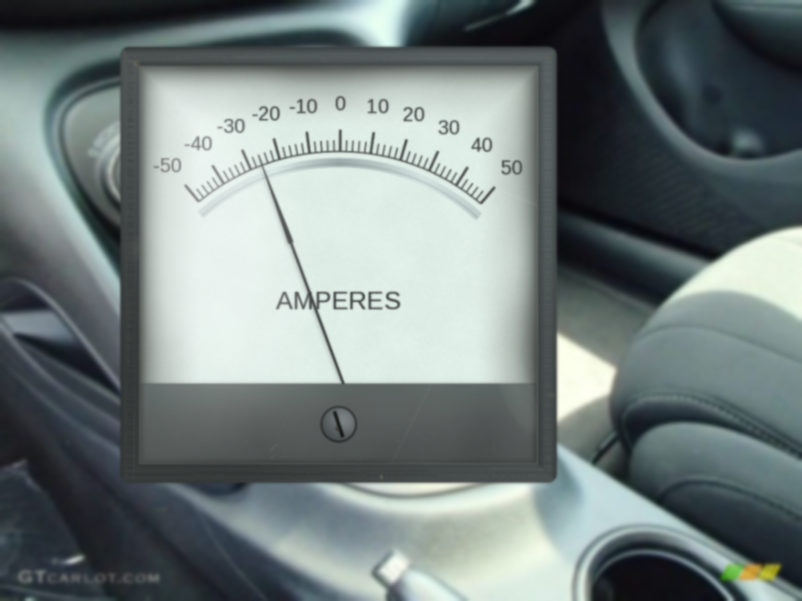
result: -26 A
